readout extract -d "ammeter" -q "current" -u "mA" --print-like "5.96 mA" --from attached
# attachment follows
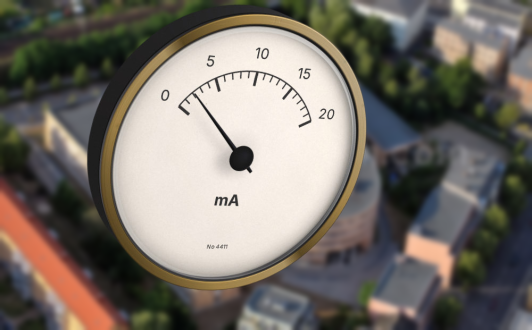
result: 2 mA
